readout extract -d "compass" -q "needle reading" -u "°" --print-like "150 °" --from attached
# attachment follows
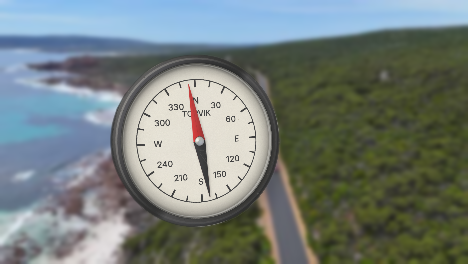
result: 352.5 °
